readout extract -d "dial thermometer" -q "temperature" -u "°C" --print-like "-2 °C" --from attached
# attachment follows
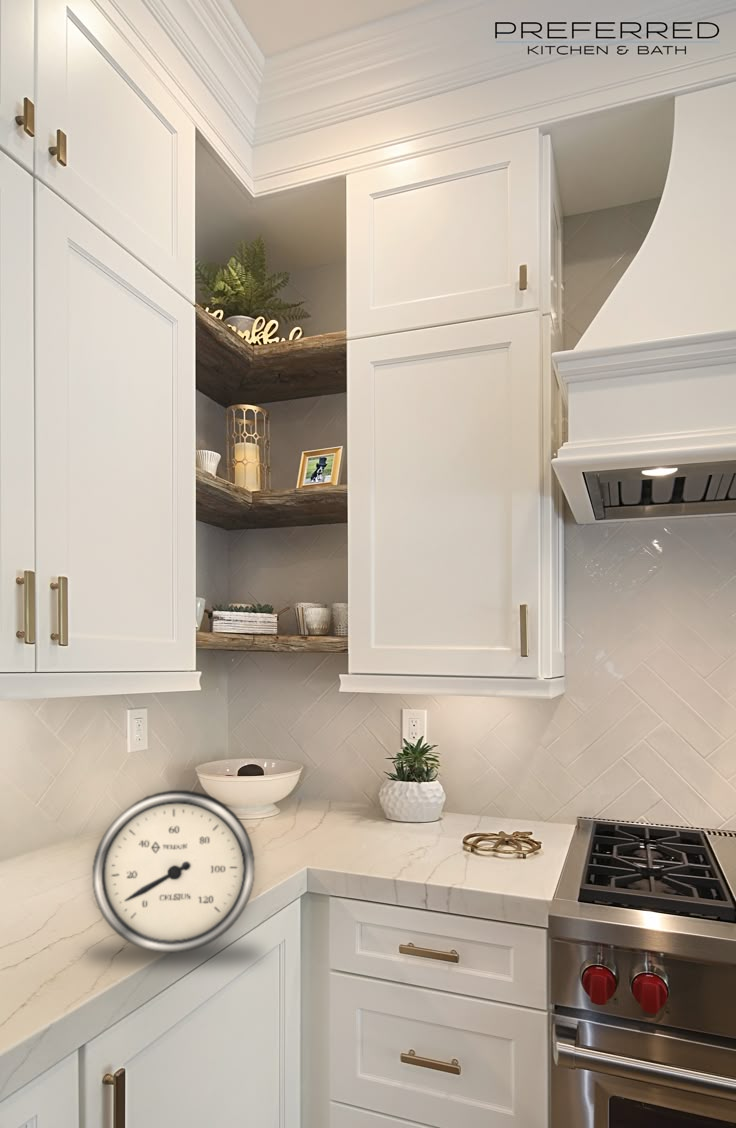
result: 8 °C
